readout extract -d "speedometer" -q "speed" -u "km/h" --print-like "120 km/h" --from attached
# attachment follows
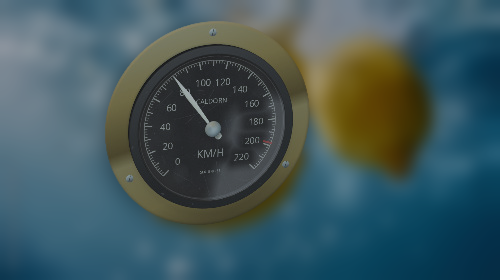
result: 80 km/h
